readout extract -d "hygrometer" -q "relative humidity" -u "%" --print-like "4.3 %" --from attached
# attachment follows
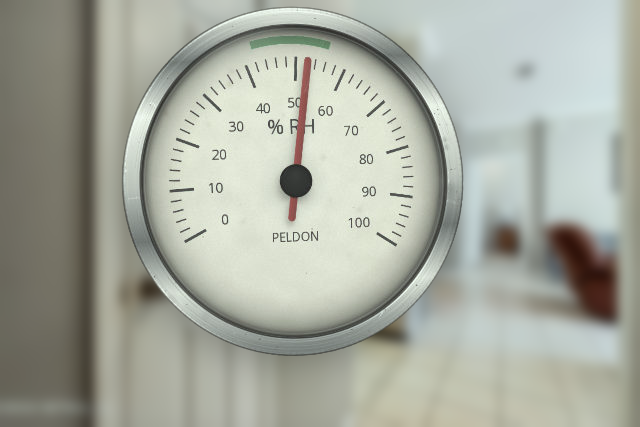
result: 52 %
